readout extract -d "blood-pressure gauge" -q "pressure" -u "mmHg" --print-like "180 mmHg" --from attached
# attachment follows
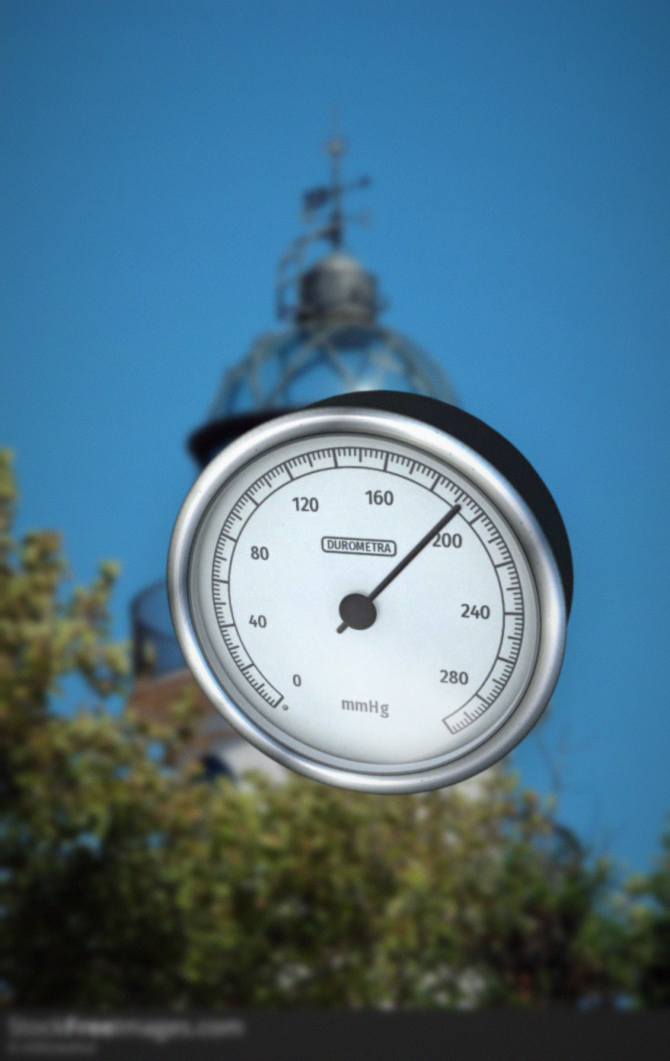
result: 192 mmHg
